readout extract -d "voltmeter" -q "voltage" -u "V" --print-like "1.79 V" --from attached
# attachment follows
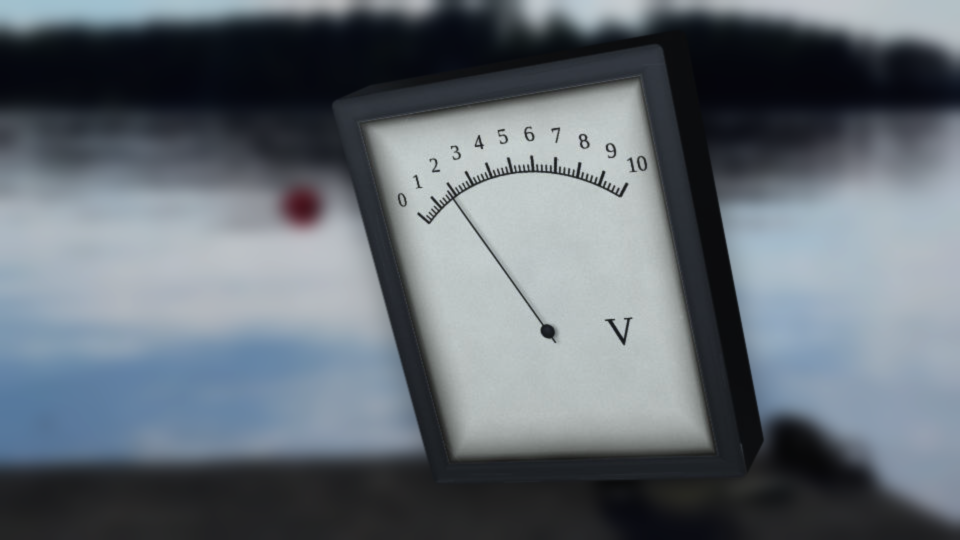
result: 2 V
